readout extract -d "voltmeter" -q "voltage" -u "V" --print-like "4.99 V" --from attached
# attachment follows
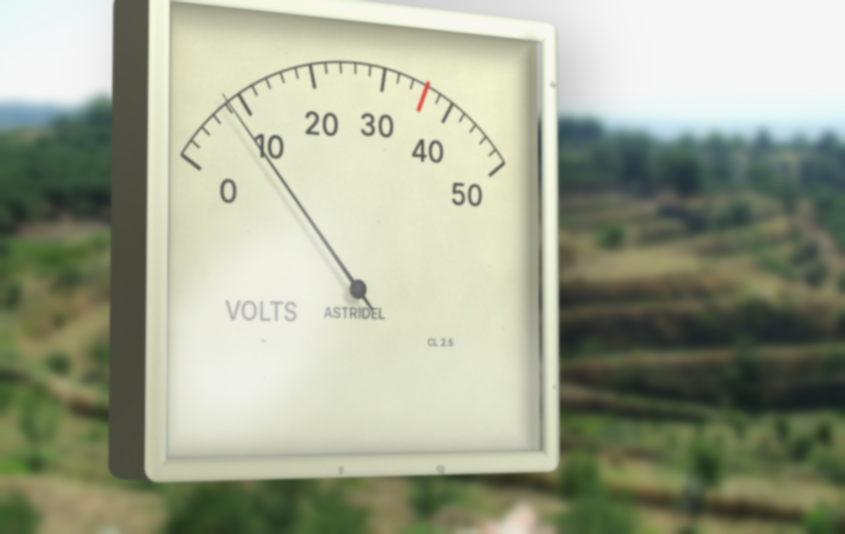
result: 8 V
